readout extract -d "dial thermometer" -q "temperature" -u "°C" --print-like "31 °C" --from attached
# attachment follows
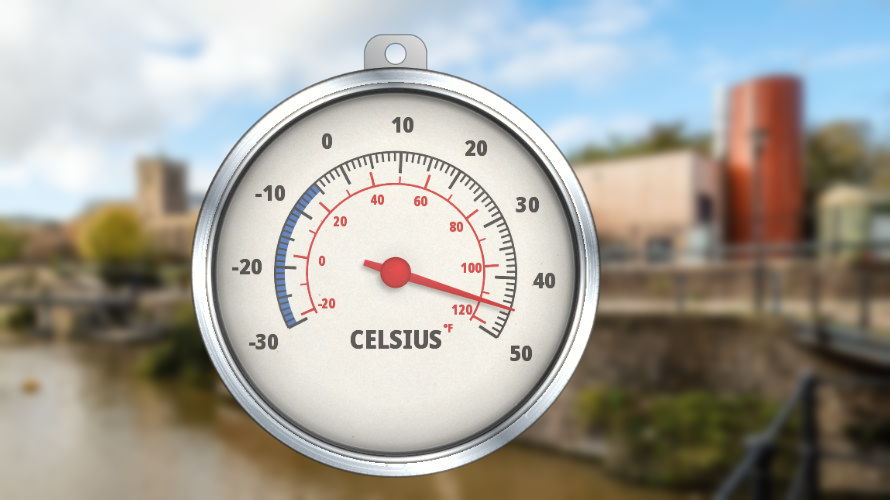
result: 45 °C
